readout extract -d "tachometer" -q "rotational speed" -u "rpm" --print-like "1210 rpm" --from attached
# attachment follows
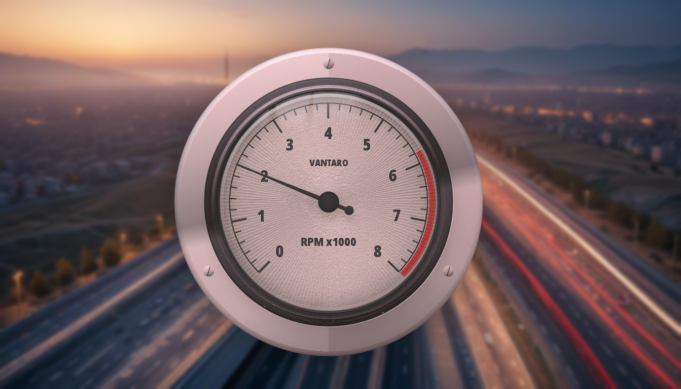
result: 2000 rpm
